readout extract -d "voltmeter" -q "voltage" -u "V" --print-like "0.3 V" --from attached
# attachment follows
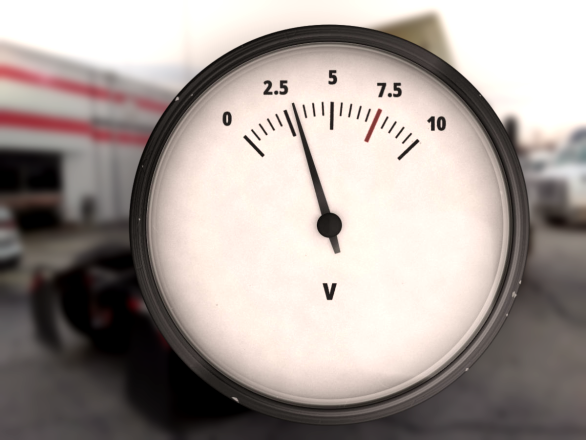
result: 3 V
